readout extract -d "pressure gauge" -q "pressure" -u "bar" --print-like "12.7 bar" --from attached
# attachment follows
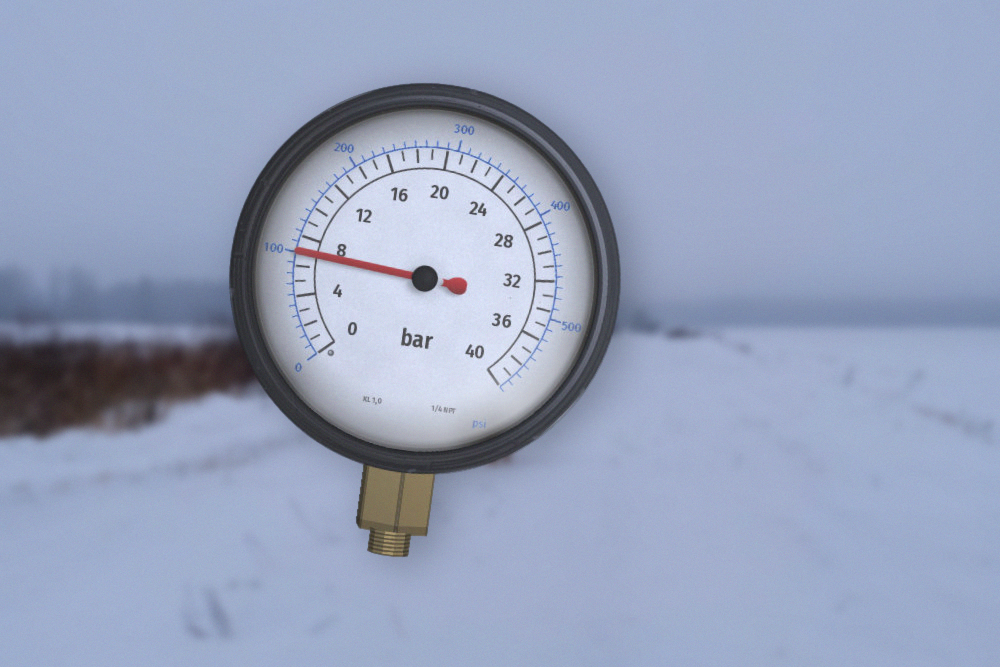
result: 7 bar
